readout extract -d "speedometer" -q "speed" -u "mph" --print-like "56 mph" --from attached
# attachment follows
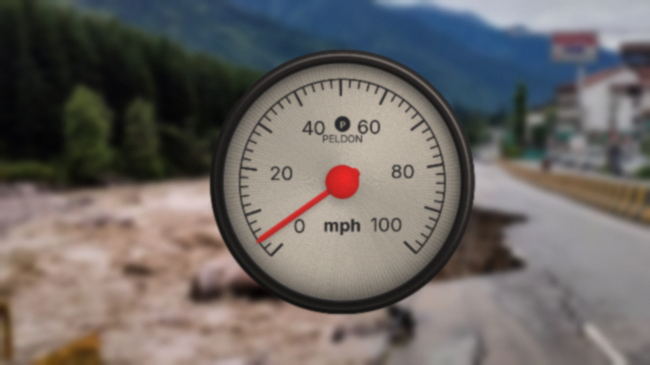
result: 4 mph
